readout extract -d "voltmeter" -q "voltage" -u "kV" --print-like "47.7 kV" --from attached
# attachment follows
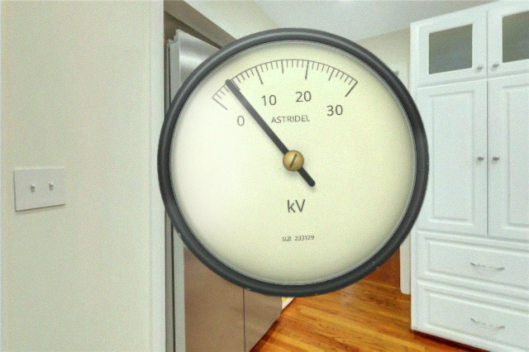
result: 4 kV
